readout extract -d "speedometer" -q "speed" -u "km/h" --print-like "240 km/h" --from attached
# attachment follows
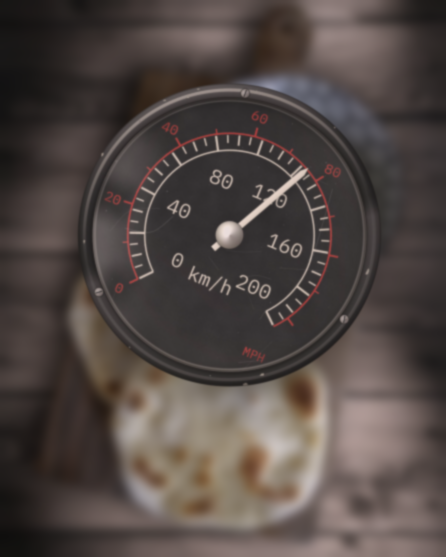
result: 122.5 km/h
